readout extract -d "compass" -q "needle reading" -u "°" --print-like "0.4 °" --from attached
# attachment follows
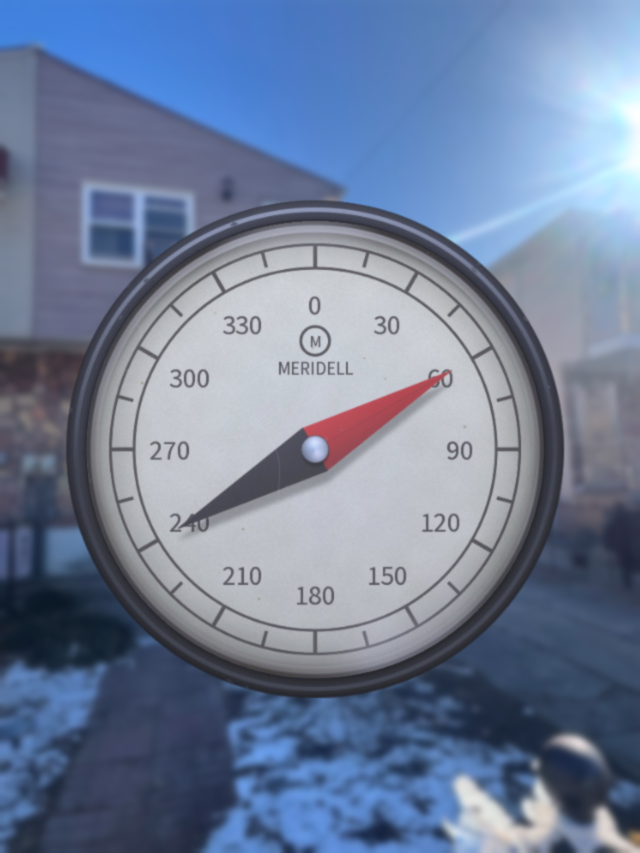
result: 60 °
